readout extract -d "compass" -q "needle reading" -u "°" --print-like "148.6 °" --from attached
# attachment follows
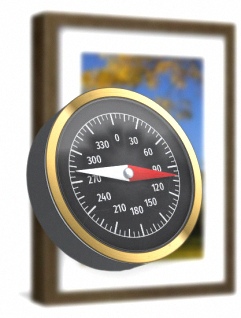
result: 100 °
